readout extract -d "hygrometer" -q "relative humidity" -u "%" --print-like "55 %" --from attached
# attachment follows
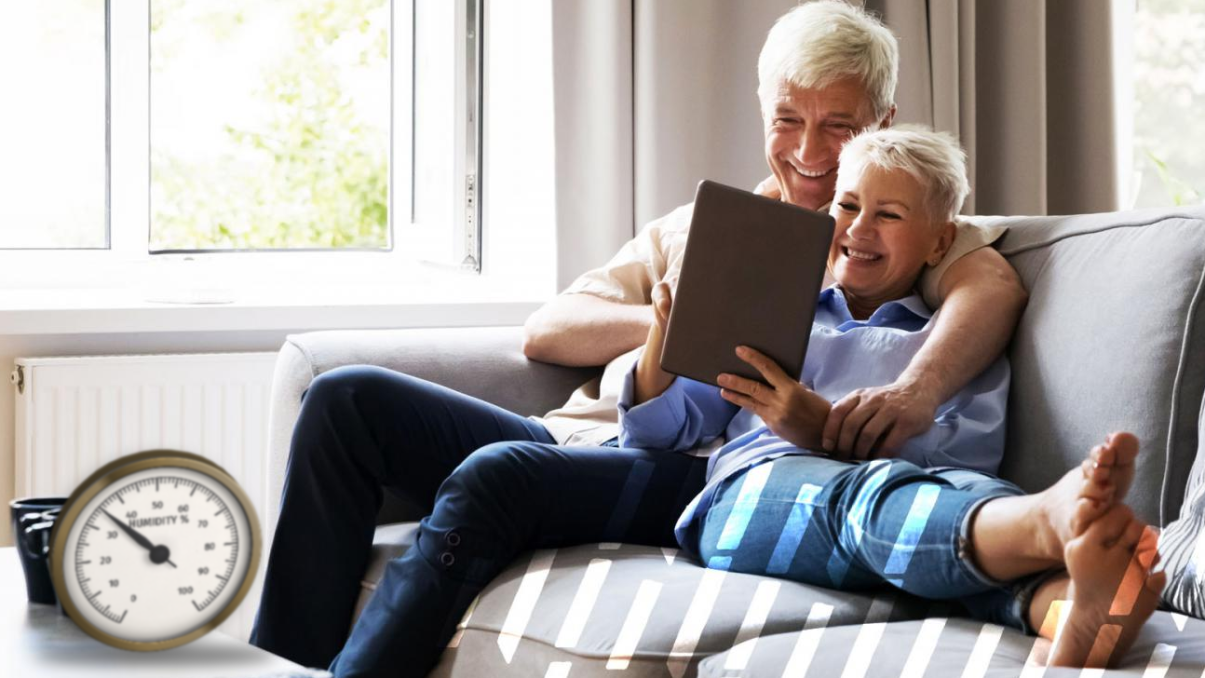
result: 35 %
